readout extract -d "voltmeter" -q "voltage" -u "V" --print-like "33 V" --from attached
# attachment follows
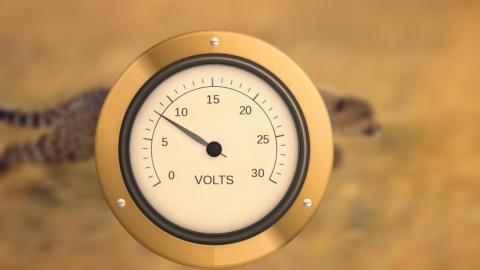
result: 8 V
